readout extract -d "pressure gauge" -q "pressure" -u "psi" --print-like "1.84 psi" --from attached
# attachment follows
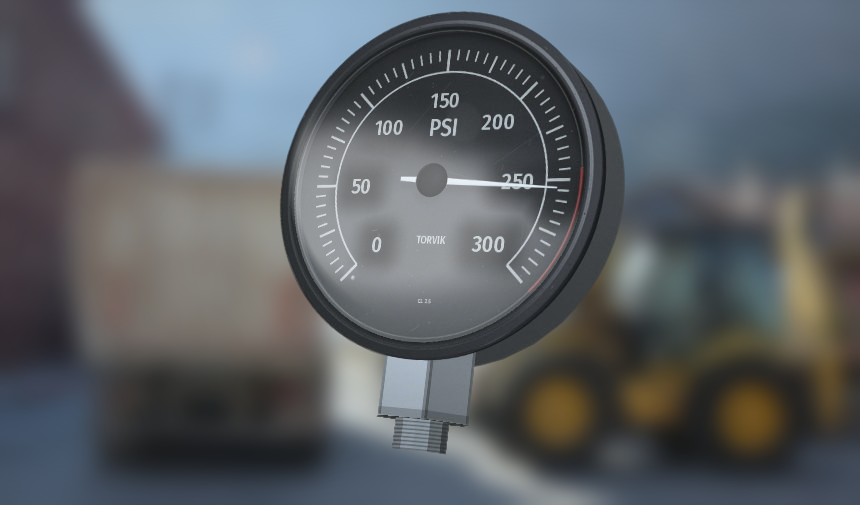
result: 255 psi
